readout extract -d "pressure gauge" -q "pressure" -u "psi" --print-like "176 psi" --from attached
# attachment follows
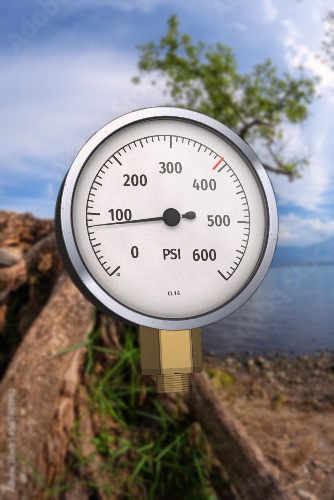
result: 80 psi
